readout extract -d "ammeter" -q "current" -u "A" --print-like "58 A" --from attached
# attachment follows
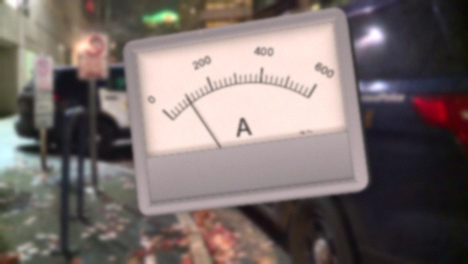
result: 100 A
